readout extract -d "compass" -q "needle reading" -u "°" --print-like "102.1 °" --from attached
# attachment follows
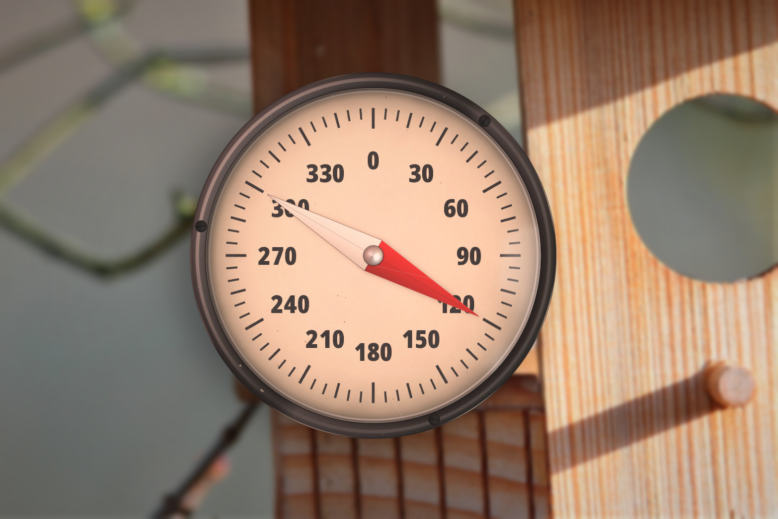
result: 120 °
